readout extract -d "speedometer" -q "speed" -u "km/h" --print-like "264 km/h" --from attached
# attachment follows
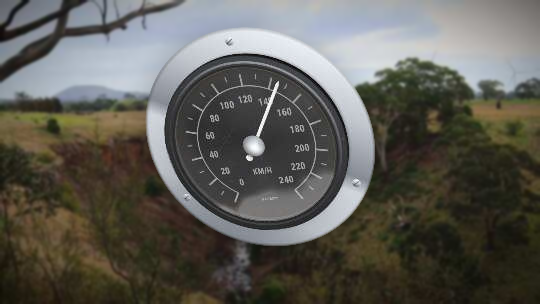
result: 145 km/h
